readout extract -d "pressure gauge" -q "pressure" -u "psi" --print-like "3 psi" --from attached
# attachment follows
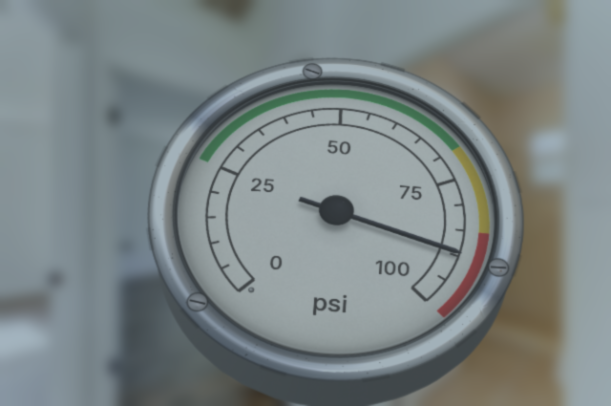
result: 90 psi
